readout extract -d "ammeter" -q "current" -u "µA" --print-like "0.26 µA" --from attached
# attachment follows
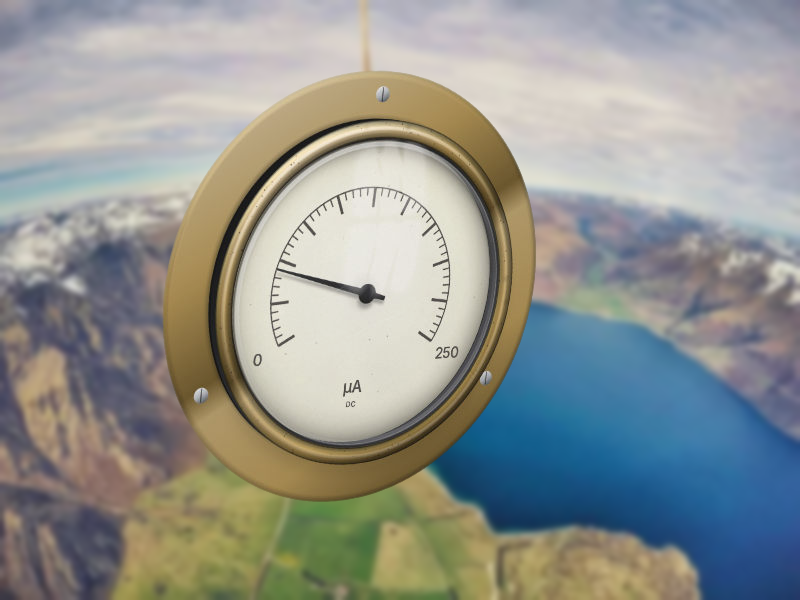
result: 45 µA
